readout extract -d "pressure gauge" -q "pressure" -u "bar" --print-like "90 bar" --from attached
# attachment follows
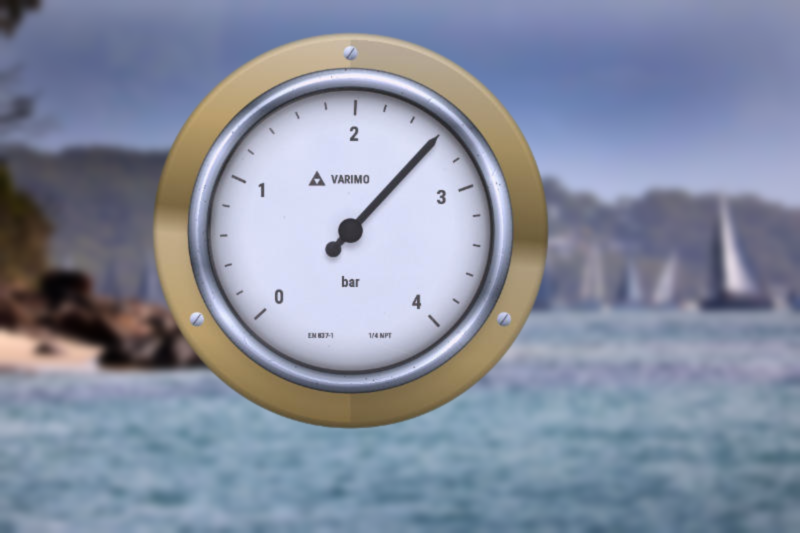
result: 2.6 bar
